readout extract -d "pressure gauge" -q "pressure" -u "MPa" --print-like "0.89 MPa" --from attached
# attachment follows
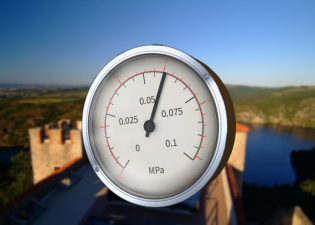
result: 0.06 MPa
